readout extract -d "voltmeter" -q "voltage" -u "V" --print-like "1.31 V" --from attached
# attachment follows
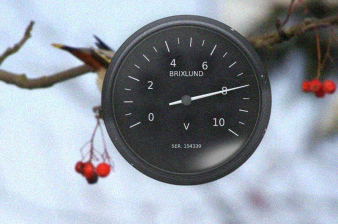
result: 8 V
